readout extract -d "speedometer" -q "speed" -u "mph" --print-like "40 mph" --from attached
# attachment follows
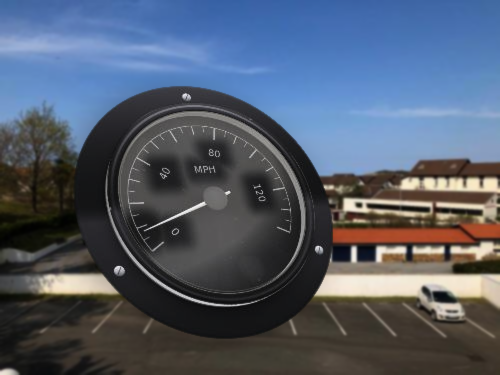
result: 7.5 mph
